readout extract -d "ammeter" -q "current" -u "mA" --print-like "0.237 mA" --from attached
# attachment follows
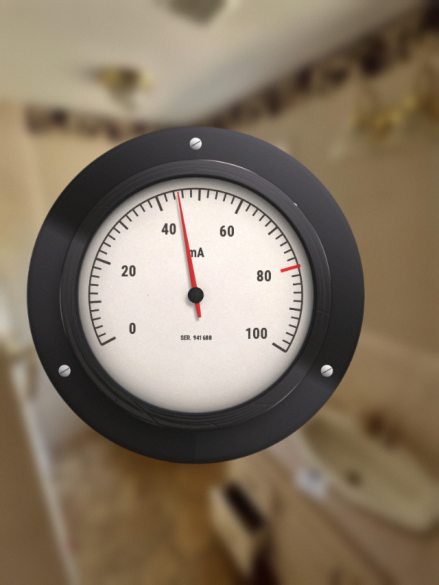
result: 45 mA
